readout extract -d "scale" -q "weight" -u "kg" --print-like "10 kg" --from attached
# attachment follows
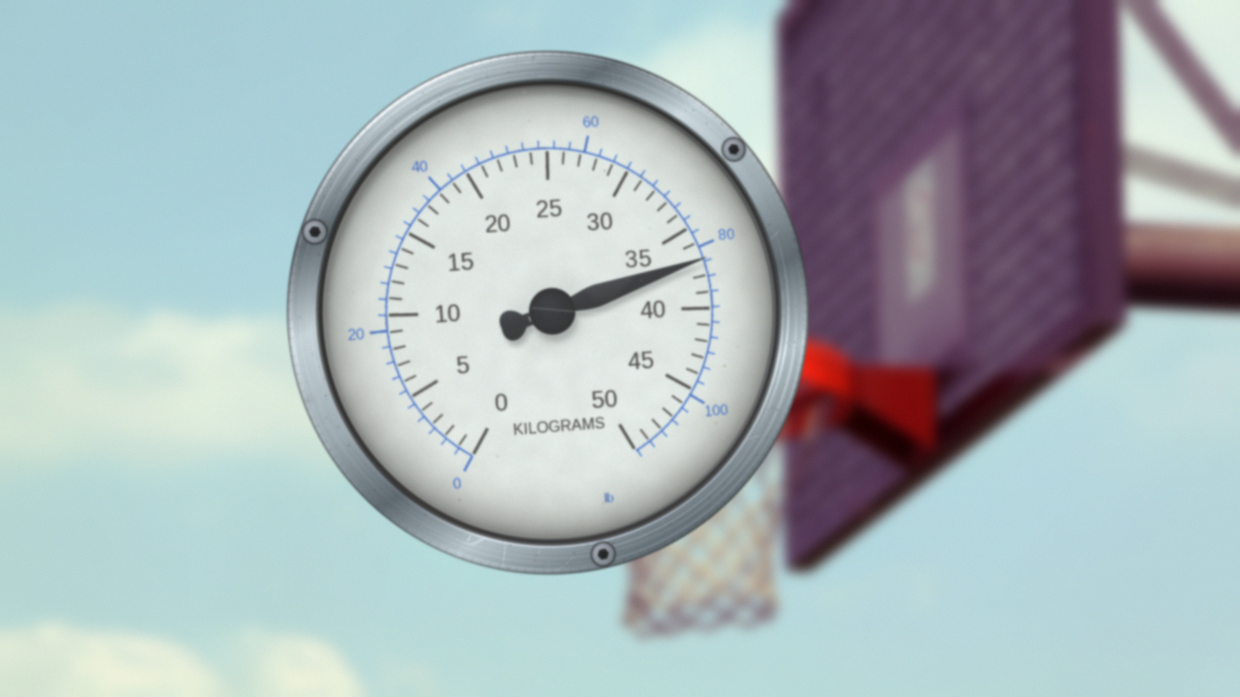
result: 37 kg
